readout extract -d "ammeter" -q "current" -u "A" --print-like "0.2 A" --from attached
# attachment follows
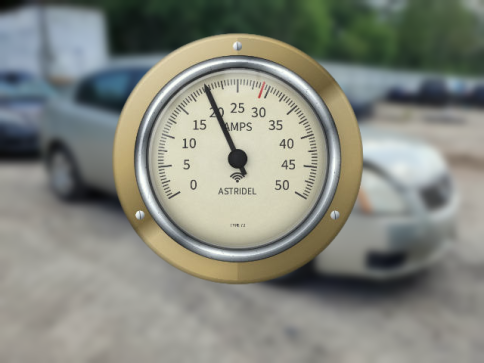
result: 20 A
